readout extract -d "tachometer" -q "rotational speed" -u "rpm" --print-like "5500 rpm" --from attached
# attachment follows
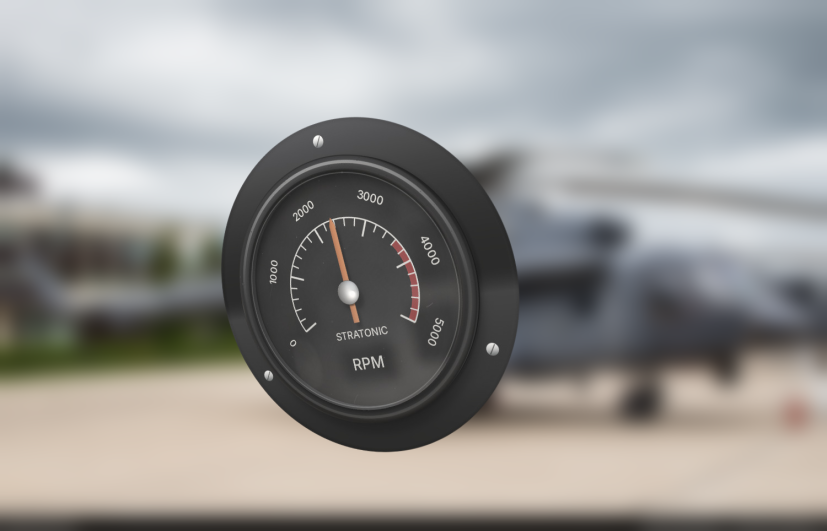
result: 2400 rpm
